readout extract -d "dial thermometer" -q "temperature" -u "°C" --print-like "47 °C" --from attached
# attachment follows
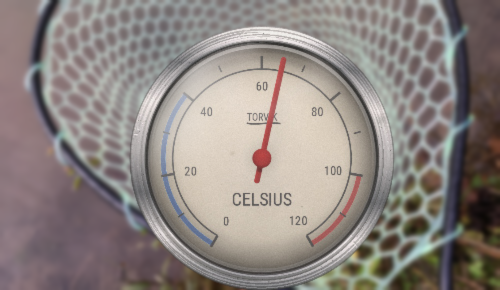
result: 65 °C
